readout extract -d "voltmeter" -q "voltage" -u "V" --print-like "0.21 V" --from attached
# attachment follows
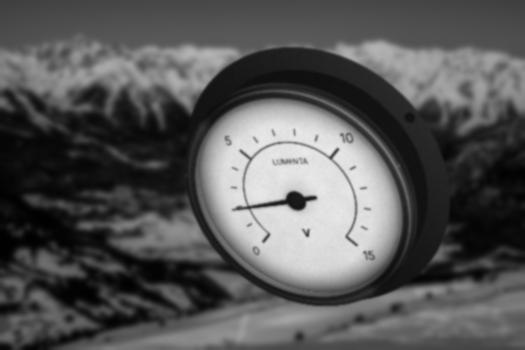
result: 2 V
